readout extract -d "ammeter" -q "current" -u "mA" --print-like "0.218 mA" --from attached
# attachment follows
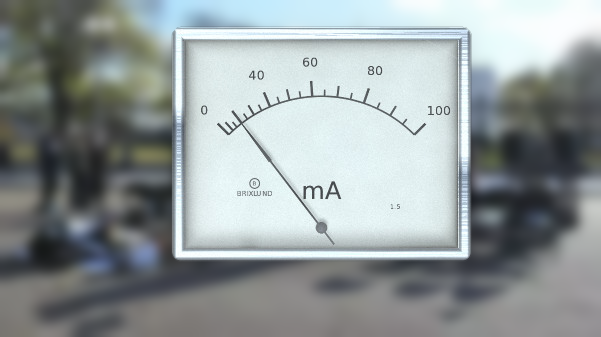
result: 20 mA
